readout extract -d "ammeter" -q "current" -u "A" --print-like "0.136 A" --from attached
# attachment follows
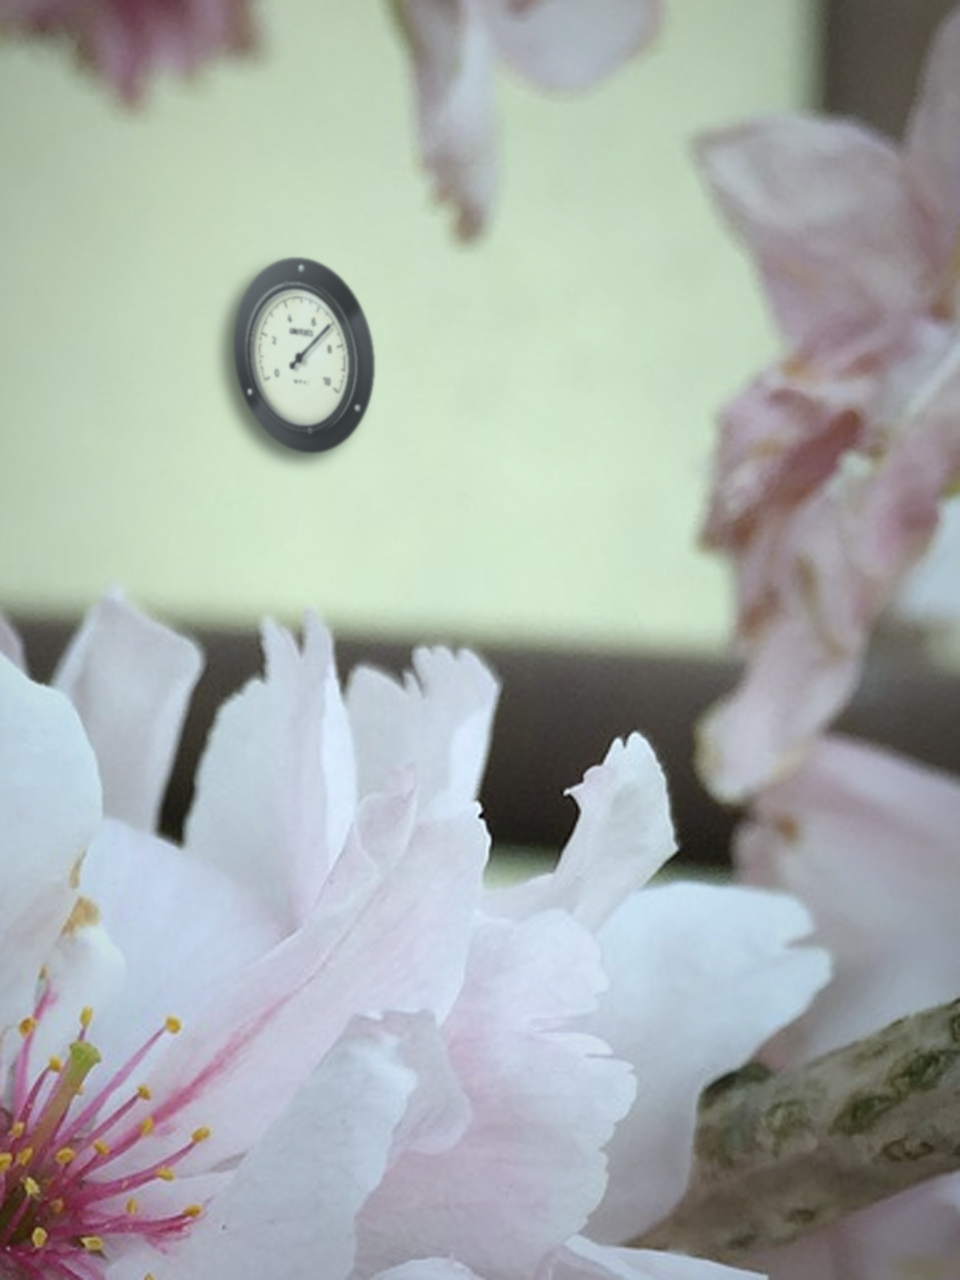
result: 7 A
